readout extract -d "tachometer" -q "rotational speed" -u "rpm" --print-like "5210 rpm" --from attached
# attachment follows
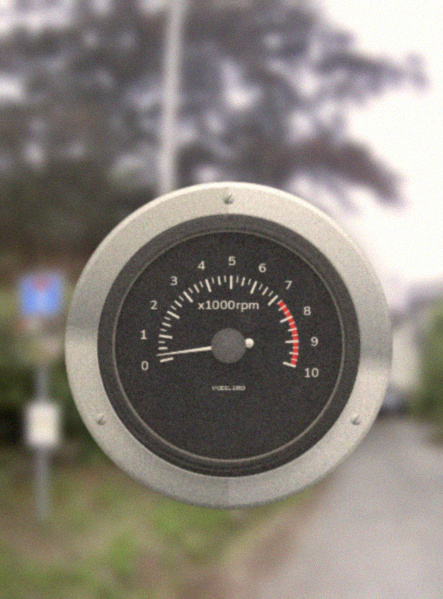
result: 250 rpm
